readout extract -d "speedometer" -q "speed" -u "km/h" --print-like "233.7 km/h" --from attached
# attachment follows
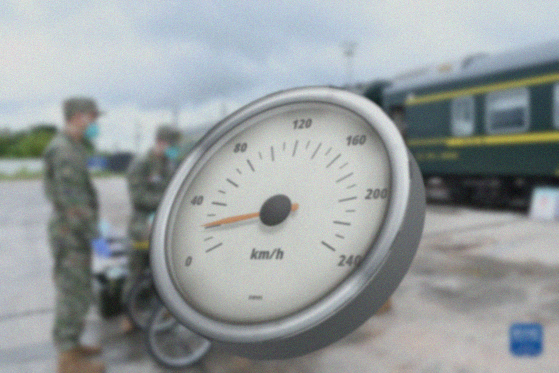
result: 20 km/h
